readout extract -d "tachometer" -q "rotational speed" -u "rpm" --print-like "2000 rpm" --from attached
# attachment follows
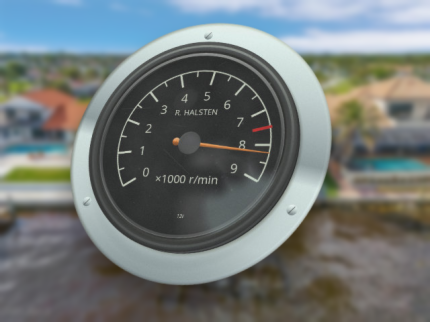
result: 8250 rpm
